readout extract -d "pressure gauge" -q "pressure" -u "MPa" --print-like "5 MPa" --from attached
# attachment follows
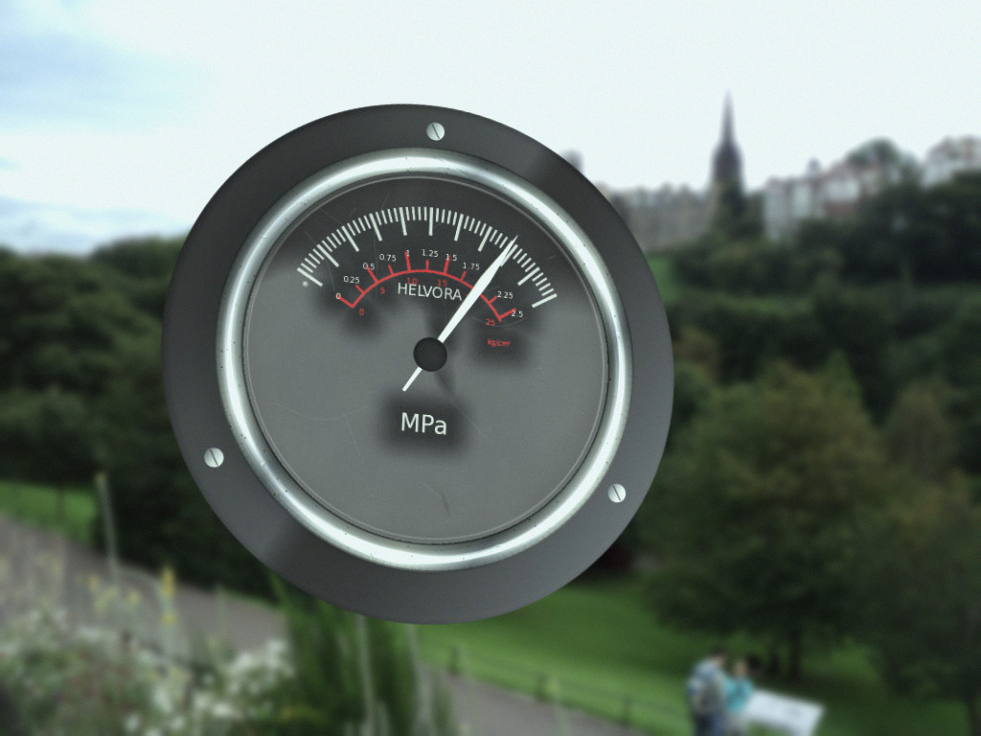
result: 1.95 MPa
